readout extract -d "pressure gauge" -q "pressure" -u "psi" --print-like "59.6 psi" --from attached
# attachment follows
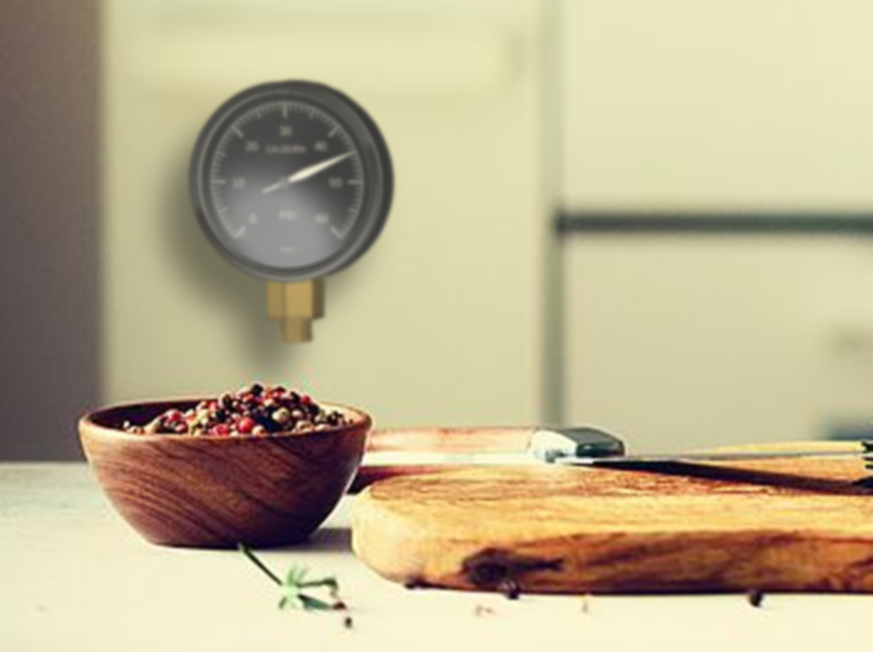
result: 45 psi
